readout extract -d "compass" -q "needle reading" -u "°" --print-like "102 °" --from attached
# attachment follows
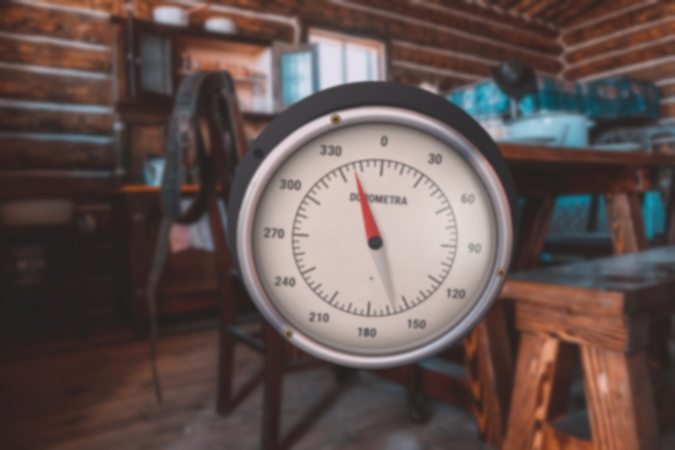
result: 340 °
